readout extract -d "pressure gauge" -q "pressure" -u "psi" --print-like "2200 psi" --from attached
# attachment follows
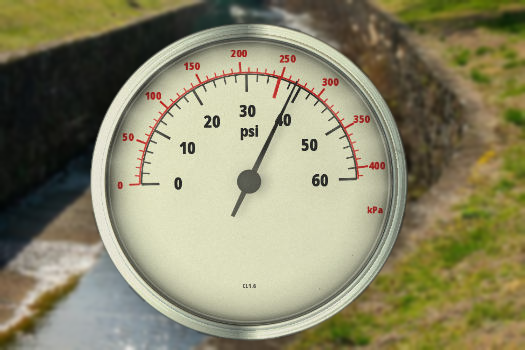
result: 39 psi
